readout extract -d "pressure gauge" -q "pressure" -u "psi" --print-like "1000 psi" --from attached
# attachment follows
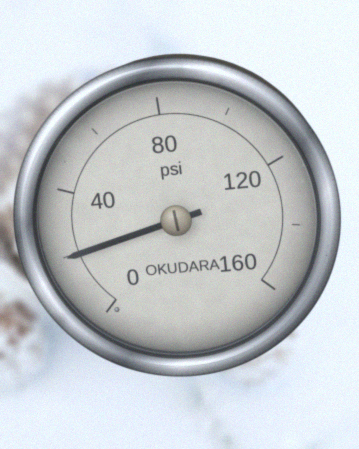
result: 20 psi
